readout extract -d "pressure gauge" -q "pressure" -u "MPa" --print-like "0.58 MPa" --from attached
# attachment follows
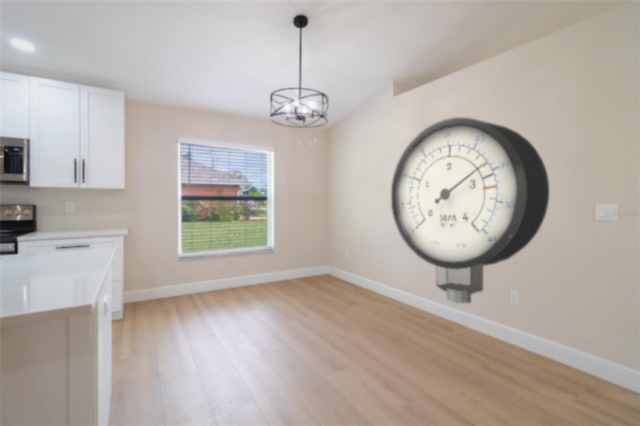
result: 2.8 MPa
